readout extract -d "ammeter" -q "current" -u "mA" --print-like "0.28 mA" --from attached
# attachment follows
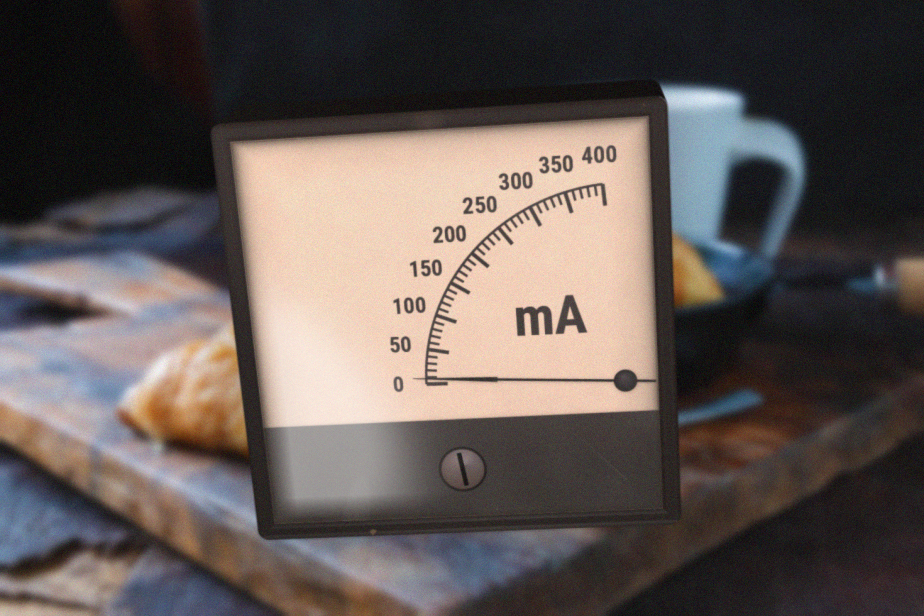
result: 10 mA
